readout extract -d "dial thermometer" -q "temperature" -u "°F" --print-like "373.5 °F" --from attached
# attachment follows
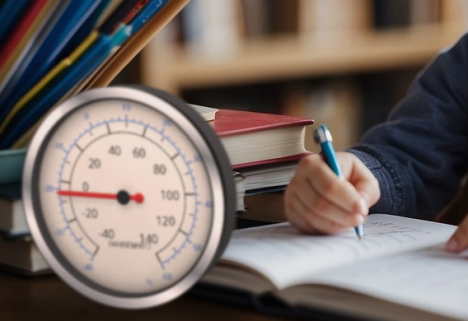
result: -5 °F
